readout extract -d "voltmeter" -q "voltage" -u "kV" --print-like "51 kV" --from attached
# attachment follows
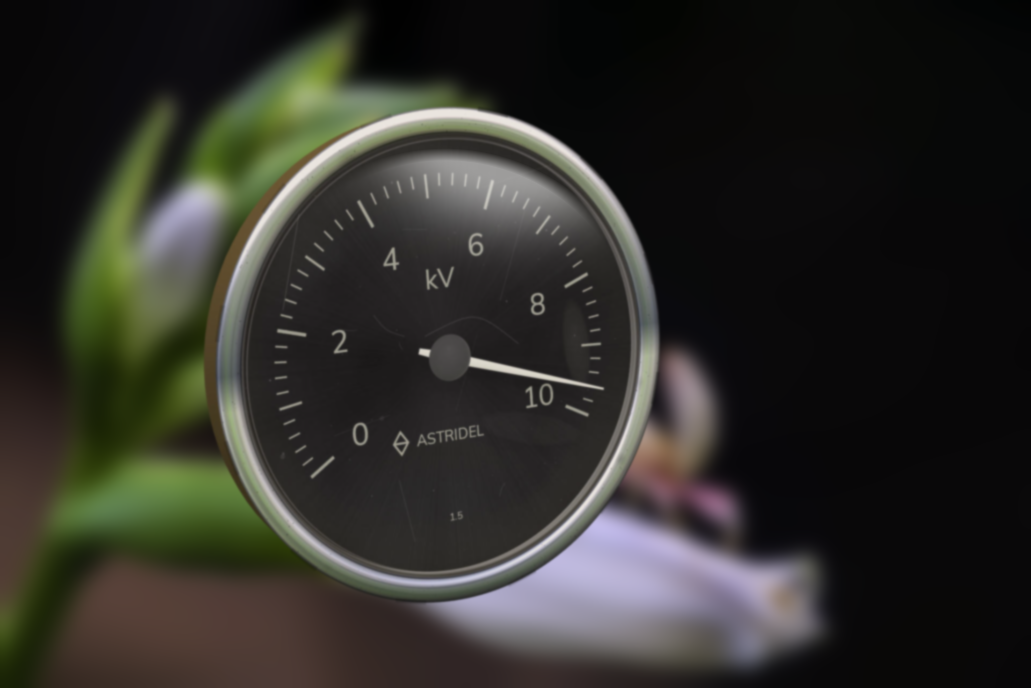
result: 9.6 kV
